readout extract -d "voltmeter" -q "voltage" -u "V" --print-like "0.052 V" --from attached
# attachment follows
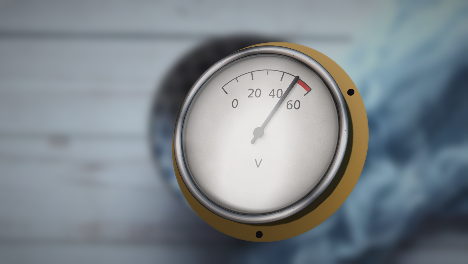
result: 50 V
